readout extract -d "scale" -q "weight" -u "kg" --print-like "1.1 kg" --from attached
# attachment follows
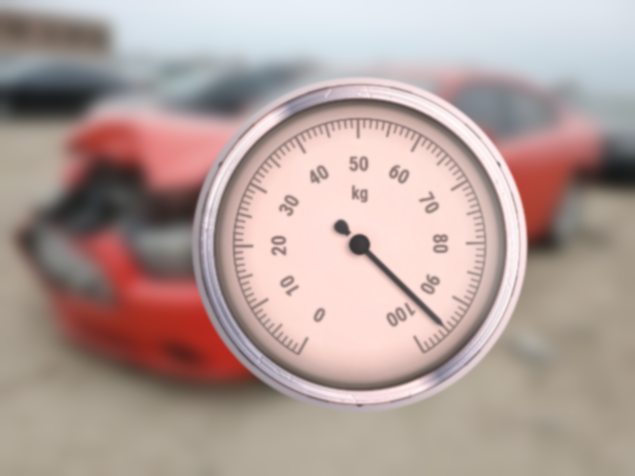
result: 95 kg
